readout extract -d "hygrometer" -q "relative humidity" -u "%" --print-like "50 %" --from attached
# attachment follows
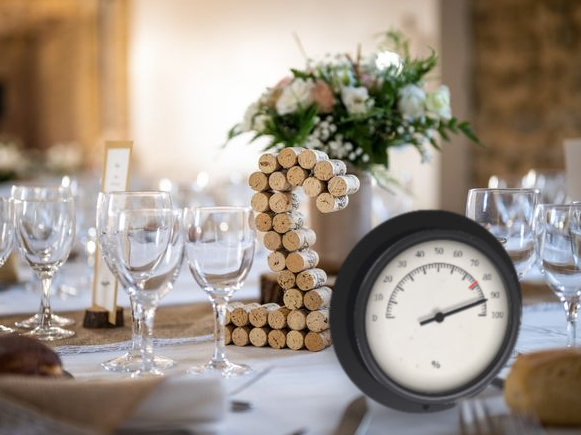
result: 90 %
